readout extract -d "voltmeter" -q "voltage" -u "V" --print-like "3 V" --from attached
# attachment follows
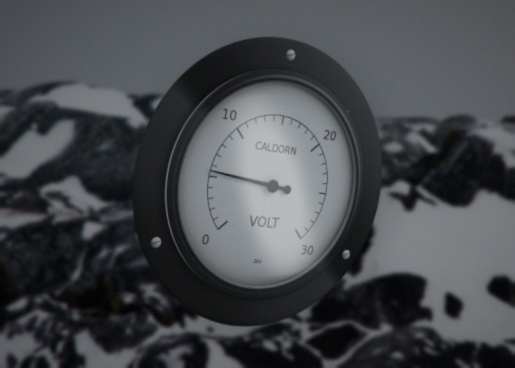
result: 5.5 V
